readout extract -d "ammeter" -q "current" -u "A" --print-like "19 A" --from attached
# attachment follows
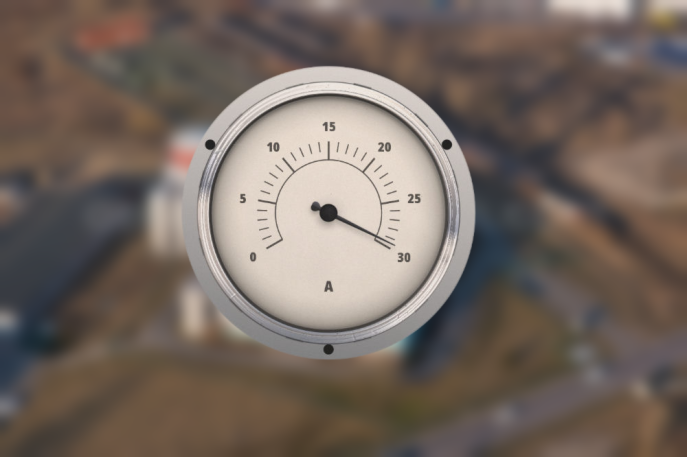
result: 29.5 A
